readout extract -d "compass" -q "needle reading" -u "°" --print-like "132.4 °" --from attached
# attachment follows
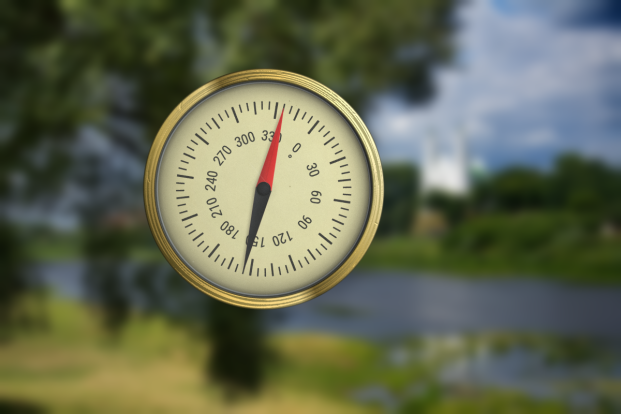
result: 335 °
